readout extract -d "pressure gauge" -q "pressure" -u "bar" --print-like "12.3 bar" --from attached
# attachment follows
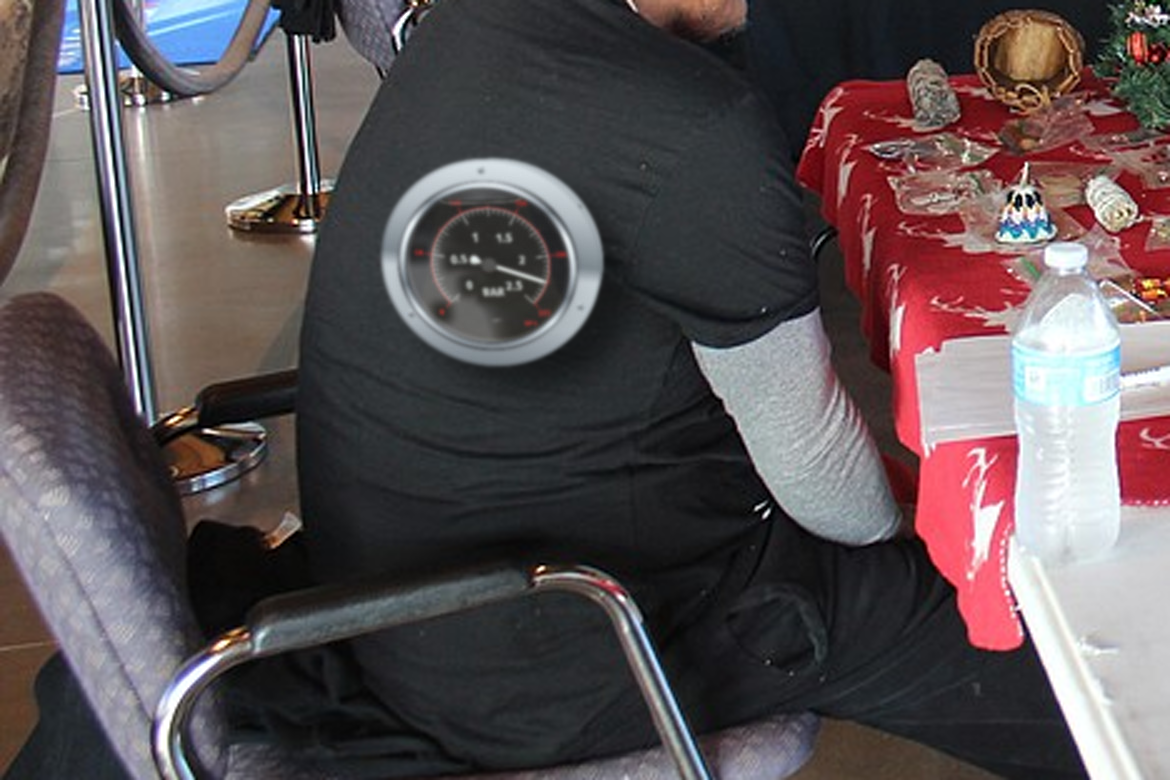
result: 2.25 bar
